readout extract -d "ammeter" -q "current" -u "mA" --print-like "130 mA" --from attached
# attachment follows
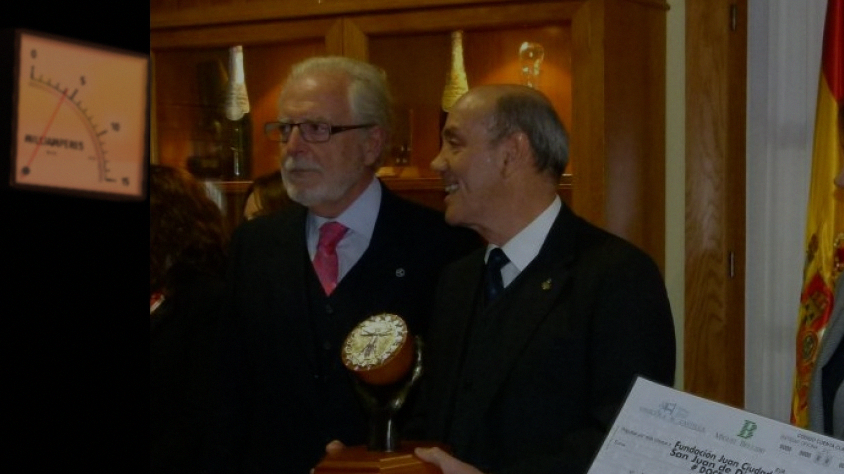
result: 4 mA
